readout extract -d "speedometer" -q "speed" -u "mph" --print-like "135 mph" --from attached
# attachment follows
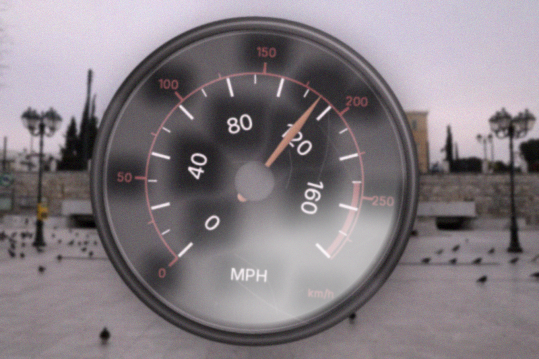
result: 115 mph
